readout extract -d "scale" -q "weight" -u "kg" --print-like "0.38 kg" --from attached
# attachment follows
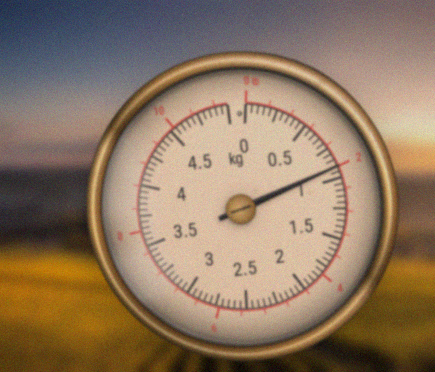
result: 0.9 kg
